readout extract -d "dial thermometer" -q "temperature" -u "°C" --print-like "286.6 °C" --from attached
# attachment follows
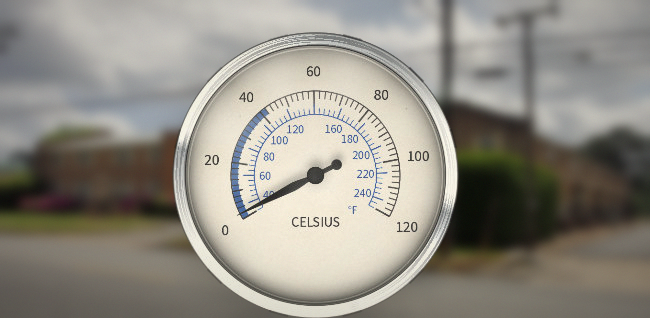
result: 2 °C
